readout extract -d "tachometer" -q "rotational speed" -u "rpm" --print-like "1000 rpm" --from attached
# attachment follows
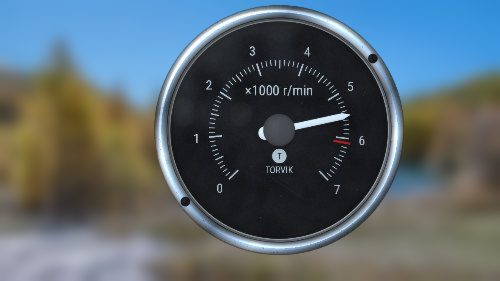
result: 5500 rpm
